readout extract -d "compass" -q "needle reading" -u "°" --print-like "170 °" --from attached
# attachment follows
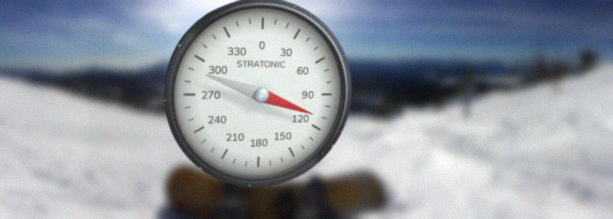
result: 110 °
